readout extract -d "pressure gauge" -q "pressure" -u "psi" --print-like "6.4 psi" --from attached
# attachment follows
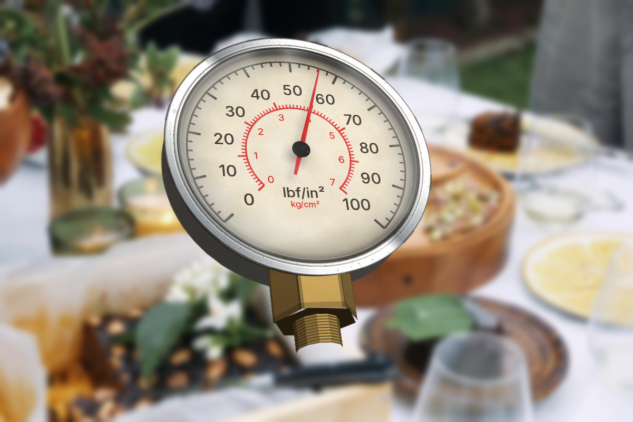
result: 56 psi
